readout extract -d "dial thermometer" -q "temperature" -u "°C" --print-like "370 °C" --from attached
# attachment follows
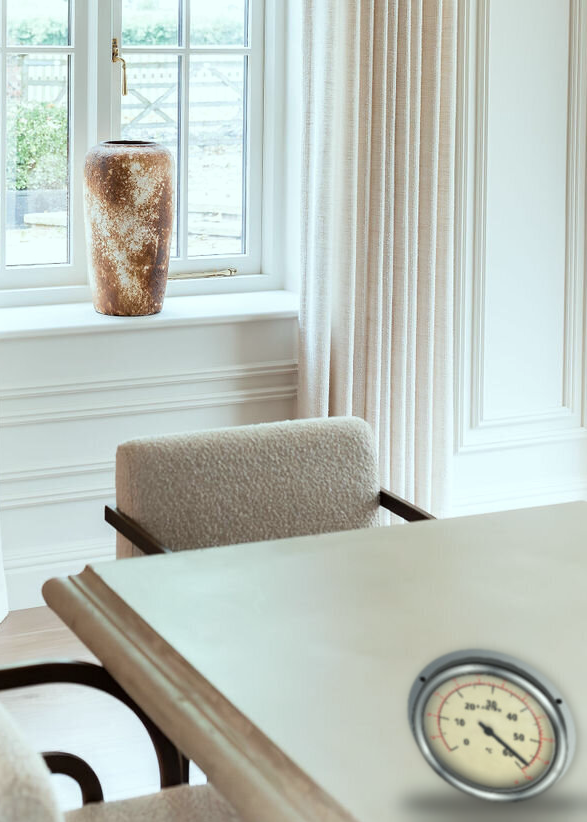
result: 57.5 °C
